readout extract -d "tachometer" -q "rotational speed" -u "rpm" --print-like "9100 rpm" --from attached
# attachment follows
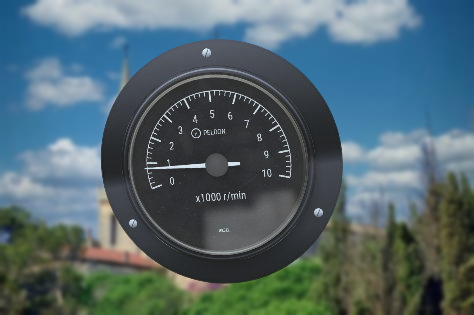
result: 800 rpm
